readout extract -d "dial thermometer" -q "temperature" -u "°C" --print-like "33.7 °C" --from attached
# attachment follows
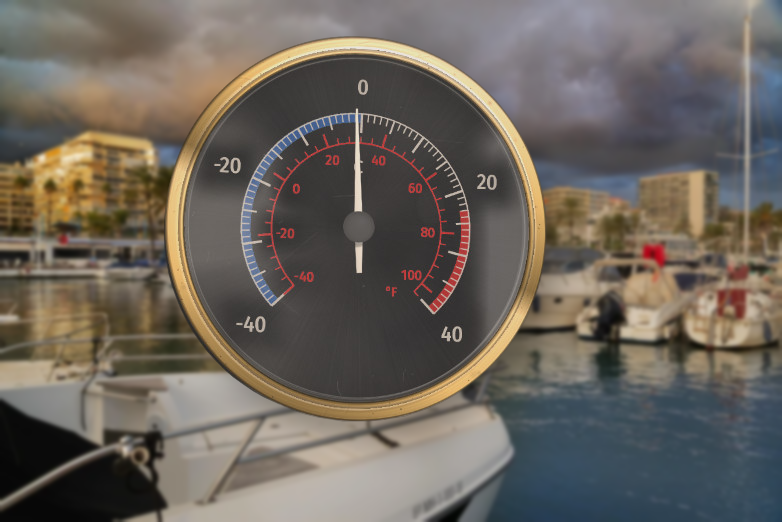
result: -1 °C
